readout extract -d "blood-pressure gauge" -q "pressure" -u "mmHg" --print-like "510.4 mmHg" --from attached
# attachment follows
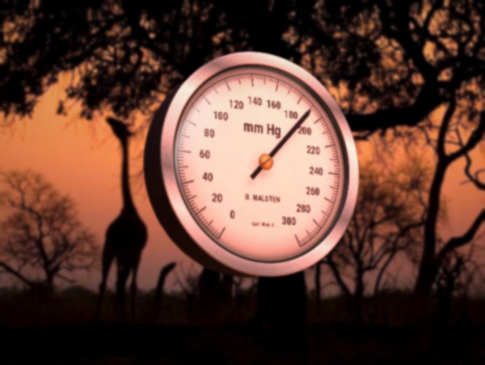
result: 190 mmHg
